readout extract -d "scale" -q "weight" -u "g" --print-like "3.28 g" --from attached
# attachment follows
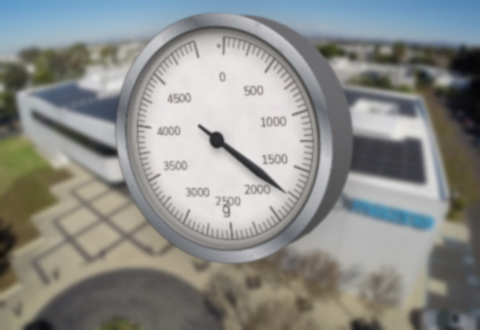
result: 1750 g
